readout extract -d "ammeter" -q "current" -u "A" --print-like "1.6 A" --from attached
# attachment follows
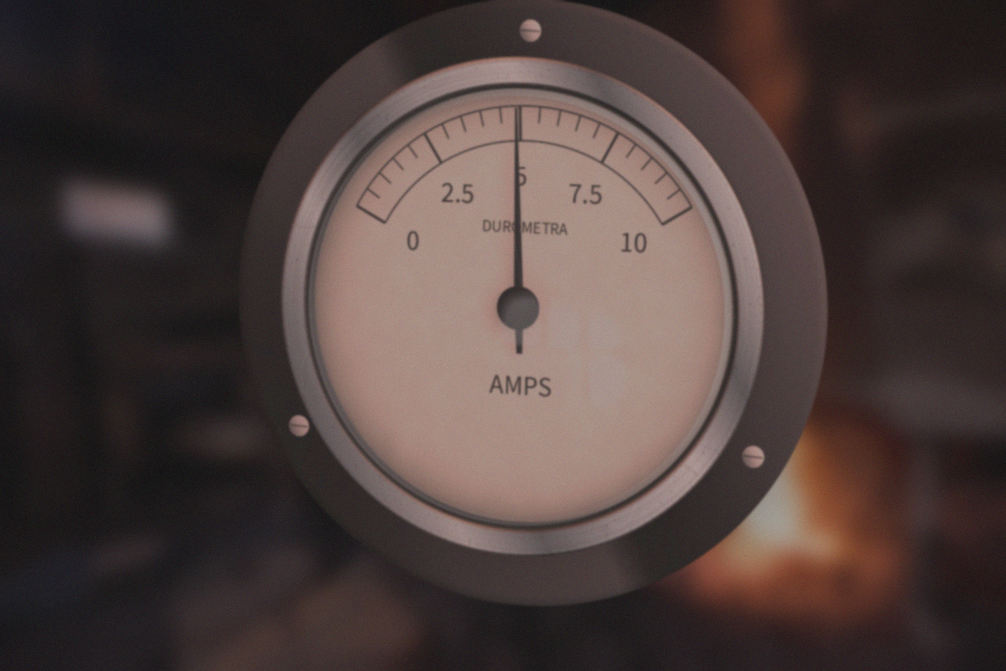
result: 5 A
